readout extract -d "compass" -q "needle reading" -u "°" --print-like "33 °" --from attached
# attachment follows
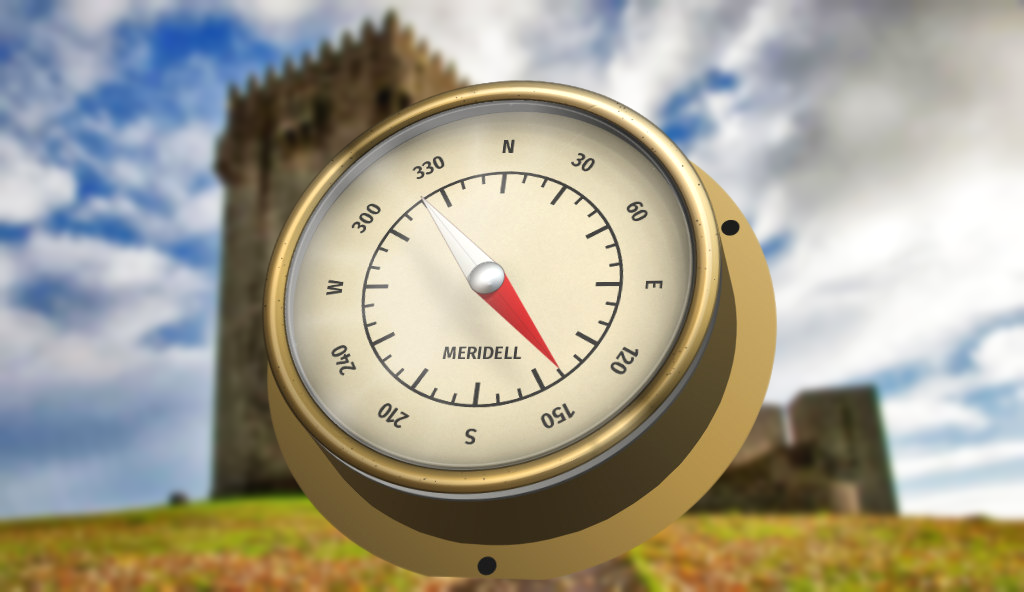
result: 140 °
